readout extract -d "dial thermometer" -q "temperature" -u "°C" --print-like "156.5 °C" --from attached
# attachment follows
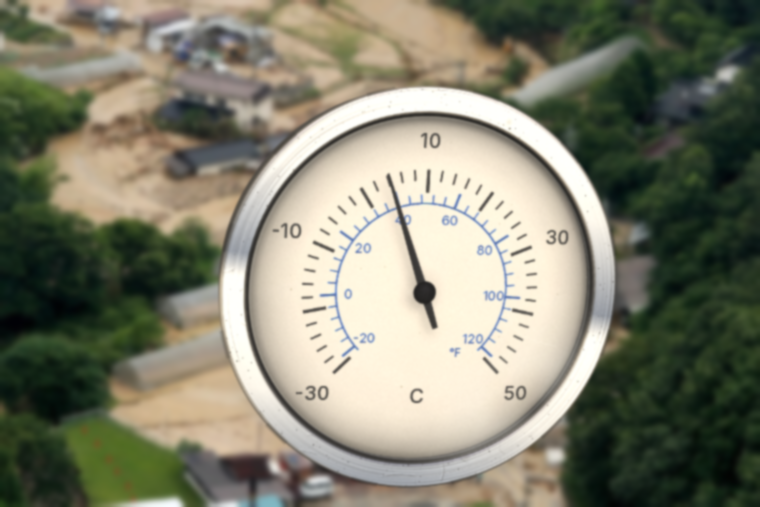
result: 4 °C
